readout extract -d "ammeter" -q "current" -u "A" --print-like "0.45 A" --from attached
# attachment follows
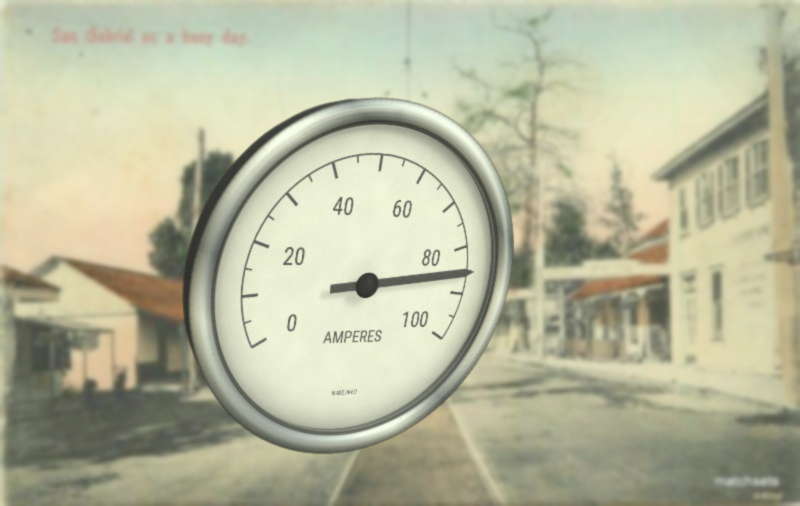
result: 85 A
